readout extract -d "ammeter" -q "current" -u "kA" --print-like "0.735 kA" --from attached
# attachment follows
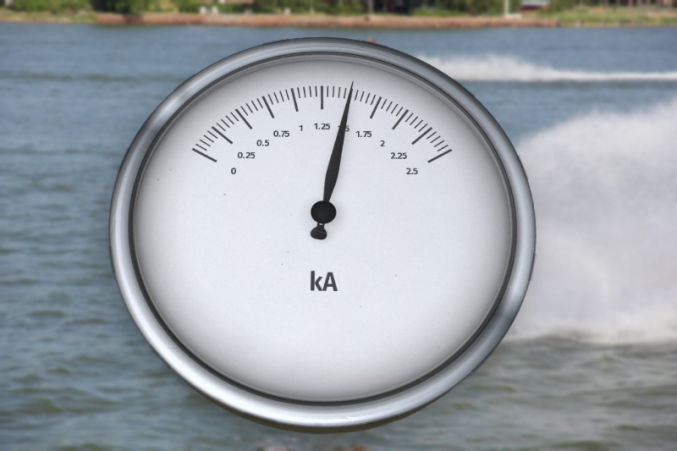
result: 1.5 kA
